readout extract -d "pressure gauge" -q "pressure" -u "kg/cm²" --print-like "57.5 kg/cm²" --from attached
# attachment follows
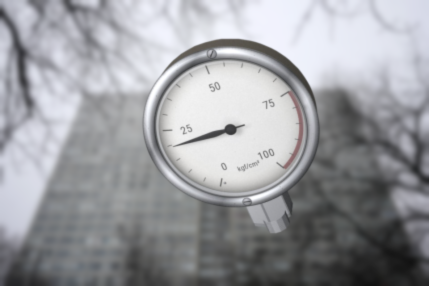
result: 20 kg/cm²
